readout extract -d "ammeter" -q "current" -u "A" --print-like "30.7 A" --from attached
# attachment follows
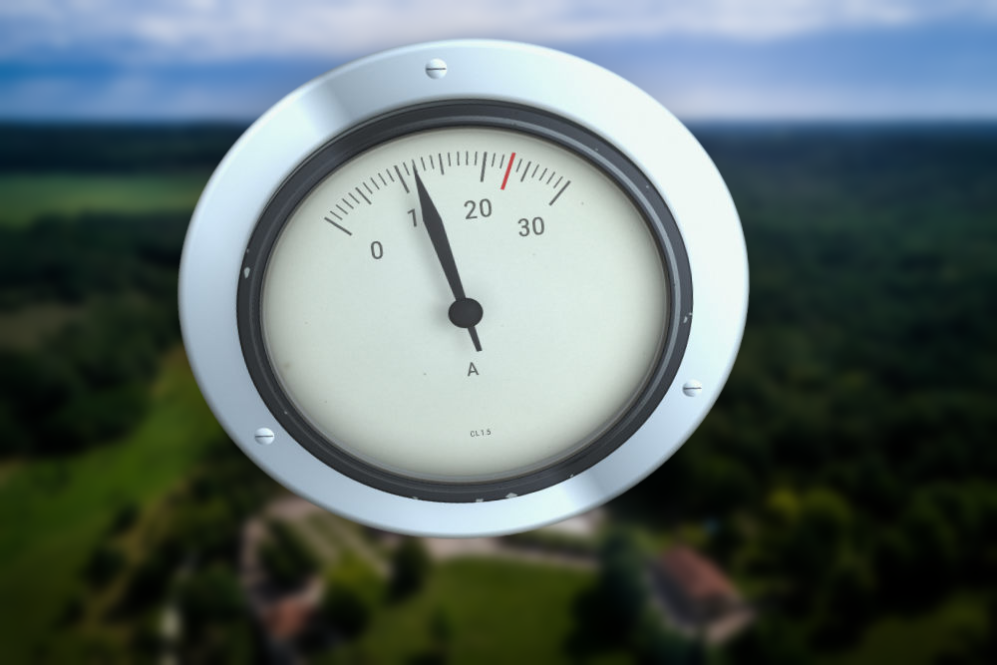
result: 12 A
